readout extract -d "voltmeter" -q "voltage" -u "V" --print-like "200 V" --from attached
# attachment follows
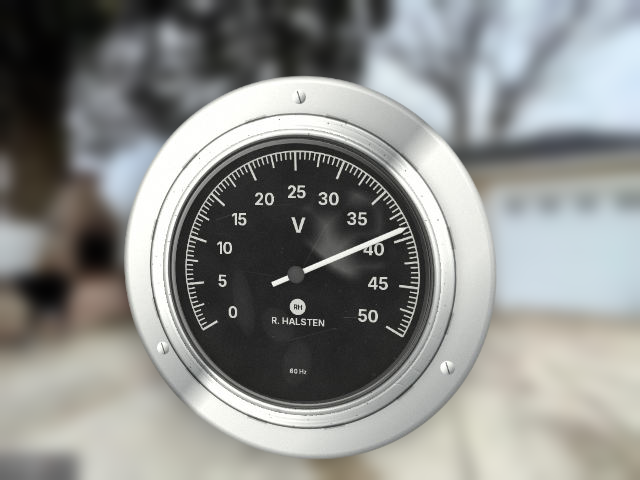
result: 39 V
